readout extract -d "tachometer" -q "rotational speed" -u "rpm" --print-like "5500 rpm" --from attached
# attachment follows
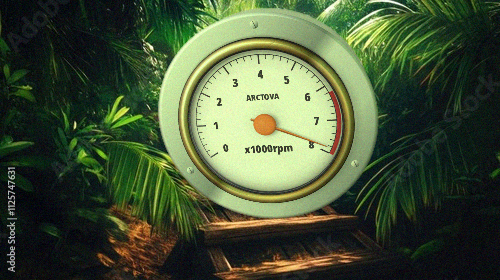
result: 7800 rpm
